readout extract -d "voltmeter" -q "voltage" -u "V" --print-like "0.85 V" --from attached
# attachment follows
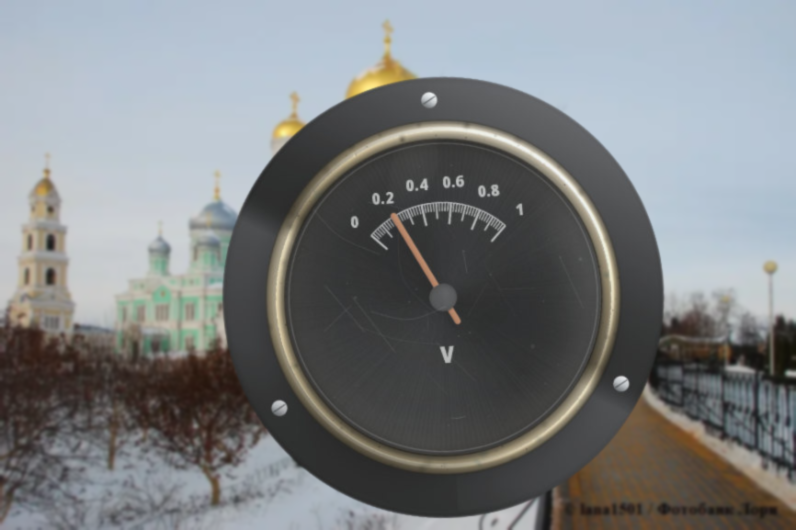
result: 0.2 V
